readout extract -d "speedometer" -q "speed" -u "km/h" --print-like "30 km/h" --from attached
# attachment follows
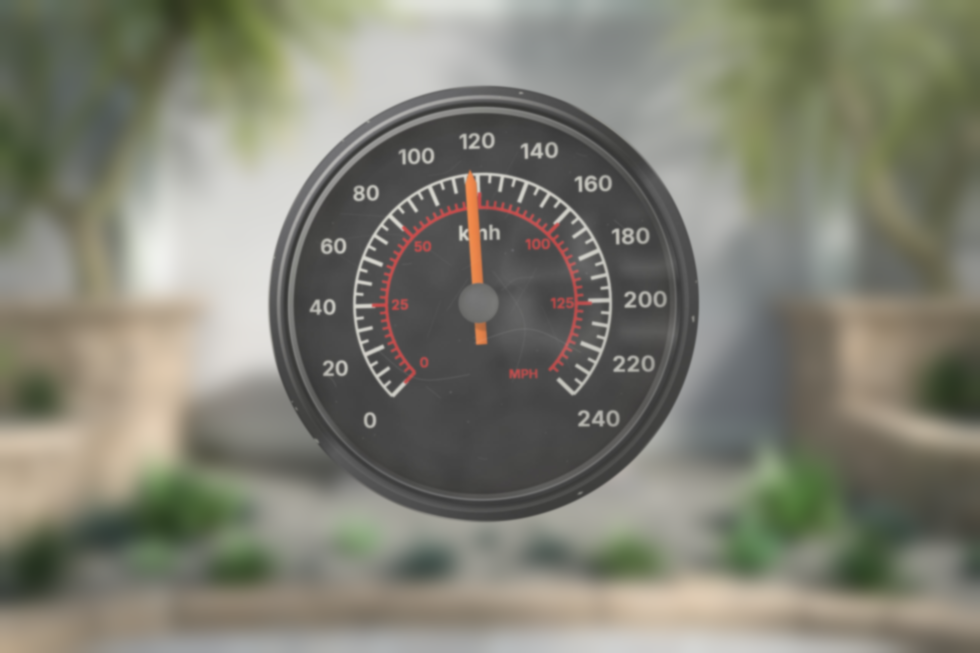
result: 117.5 km/h
